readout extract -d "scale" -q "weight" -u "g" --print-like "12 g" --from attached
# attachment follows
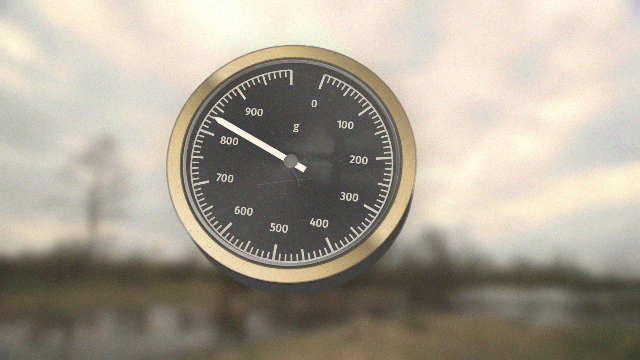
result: 830 g
